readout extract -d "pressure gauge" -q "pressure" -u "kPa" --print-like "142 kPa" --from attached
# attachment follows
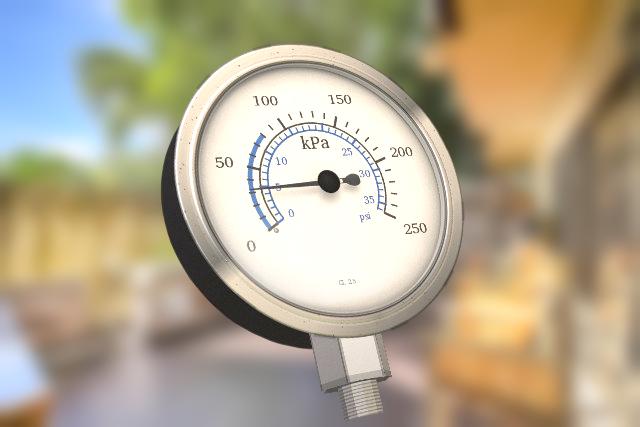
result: 30 kPa
